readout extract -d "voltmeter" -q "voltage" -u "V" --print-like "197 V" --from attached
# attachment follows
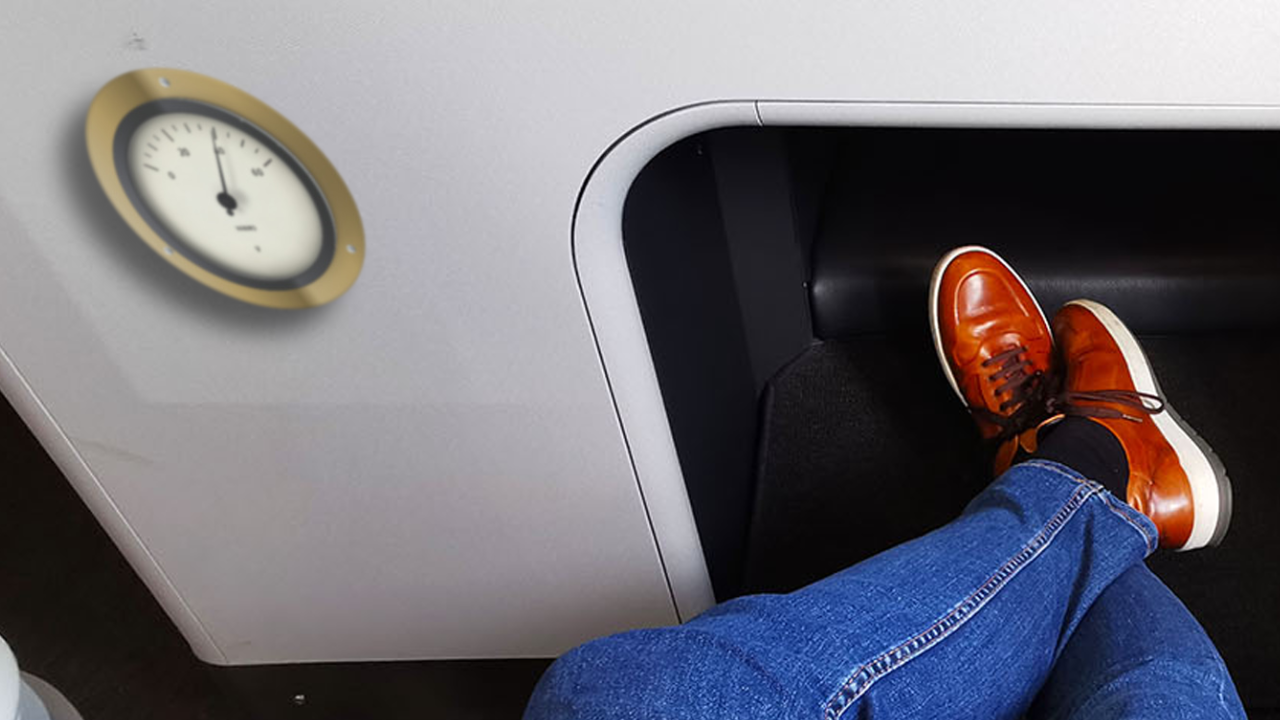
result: 40 V
